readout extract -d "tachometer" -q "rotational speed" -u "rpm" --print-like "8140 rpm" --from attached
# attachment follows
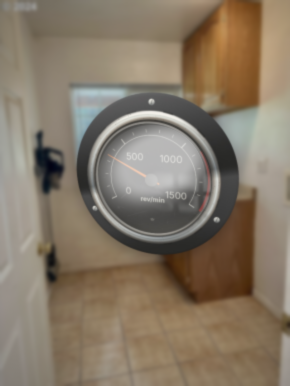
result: 350 rpm
